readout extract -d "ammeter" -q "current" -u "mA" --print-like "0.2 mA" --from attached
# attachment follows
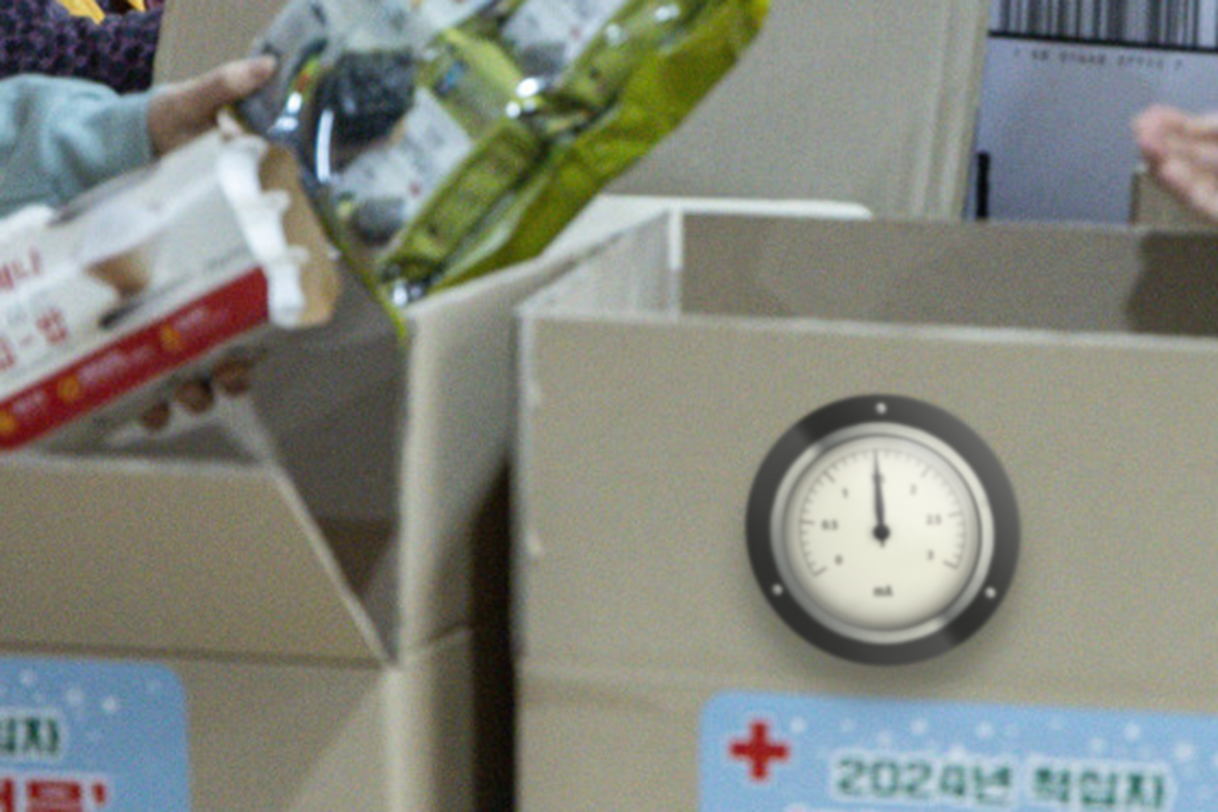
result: 1.5 mA
